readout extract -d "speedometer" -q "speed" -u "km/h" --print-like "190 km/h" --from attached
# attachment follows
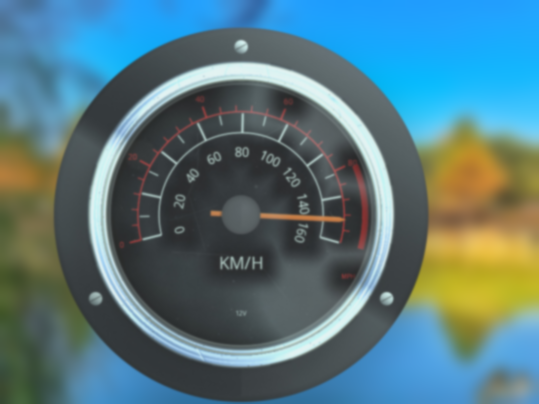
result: 150 km/h
